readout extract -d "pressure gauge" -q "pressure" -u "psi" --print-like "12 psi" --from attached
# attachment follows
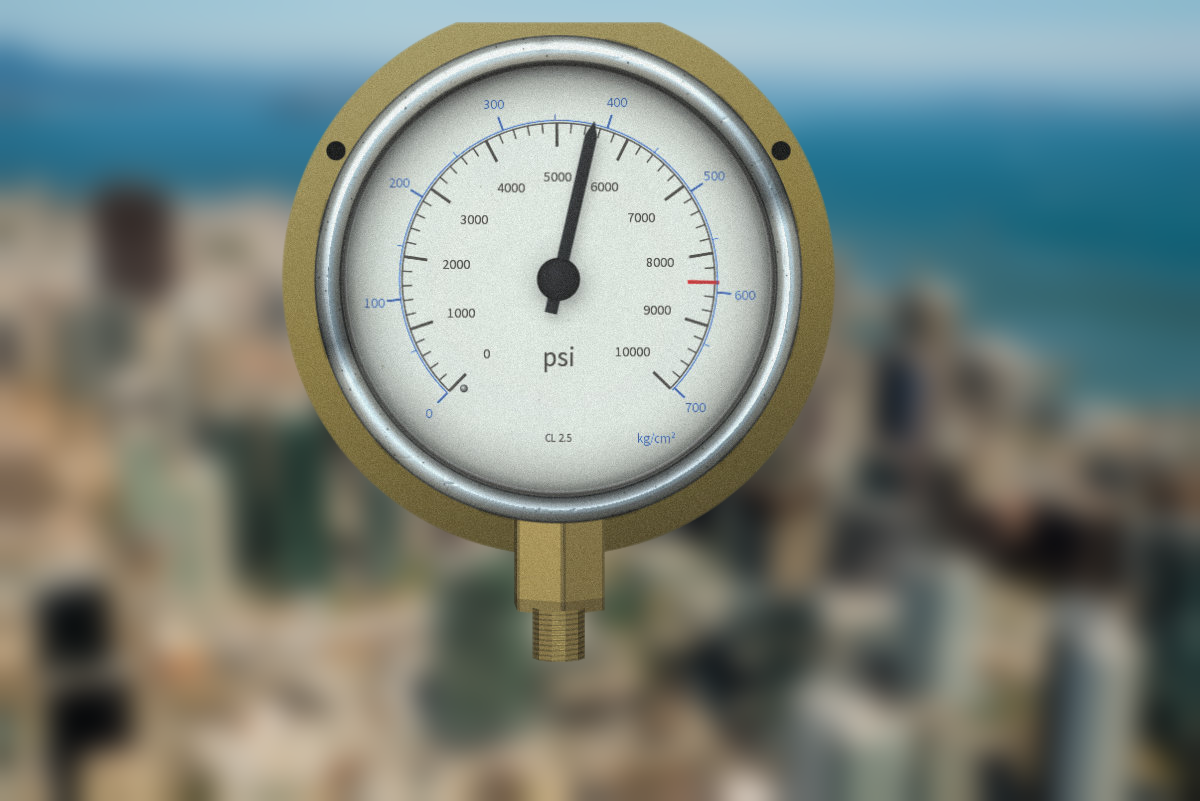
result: 5500 psi
